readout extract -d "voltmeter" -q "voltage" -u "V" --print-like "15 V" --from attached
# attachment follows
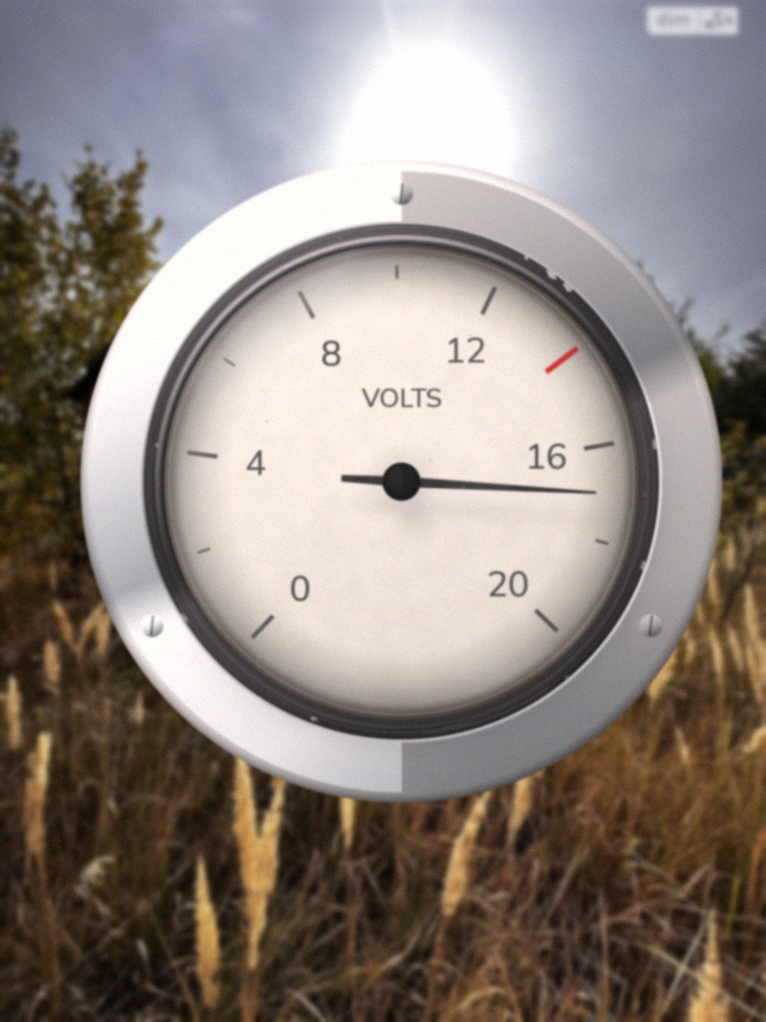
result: 17 V
